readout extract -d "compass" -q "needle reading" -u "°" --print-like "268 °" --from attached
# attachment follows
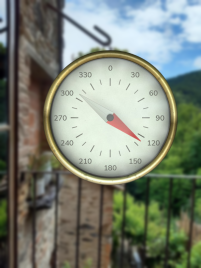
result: 127.5 °
